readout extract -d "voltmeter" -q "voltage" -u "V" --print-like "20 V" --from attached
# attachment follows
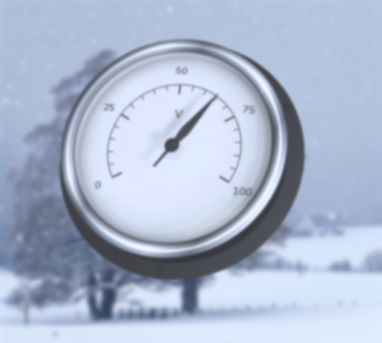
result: 65 V
